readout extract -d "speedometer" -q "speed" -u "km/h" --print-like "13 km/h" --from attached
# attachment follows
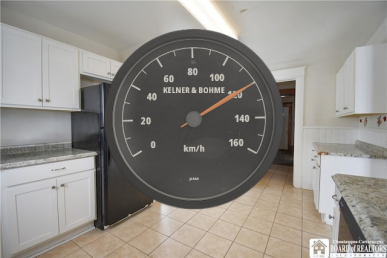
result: 120 km/h
